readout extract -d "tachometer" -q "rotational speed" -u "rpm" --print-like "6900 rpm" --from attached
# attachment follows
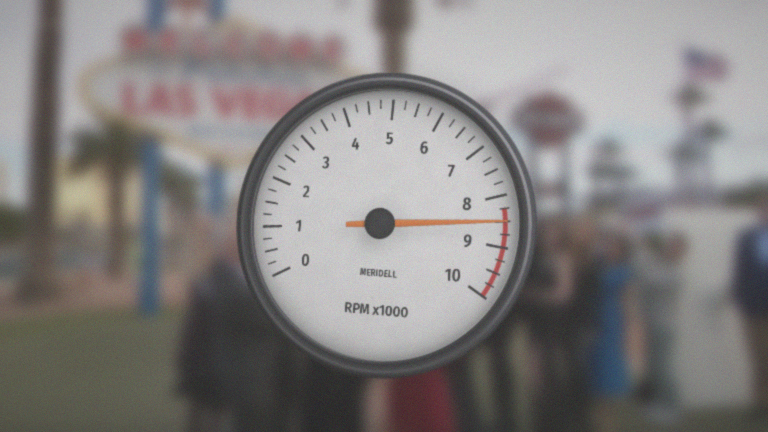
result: 8500 rpm
